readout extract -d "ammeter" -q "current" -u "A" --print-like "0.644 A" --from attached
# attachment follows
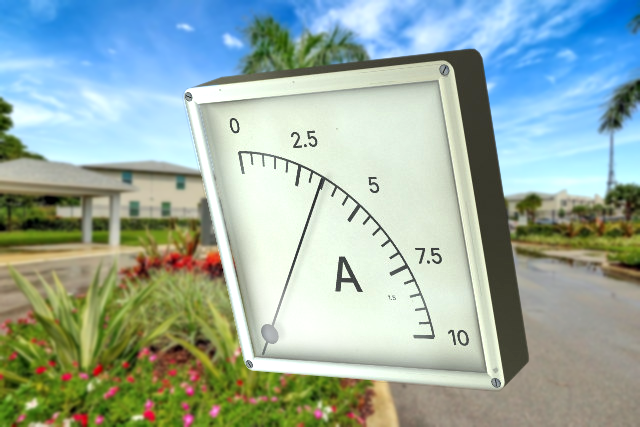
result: 3.5 A
